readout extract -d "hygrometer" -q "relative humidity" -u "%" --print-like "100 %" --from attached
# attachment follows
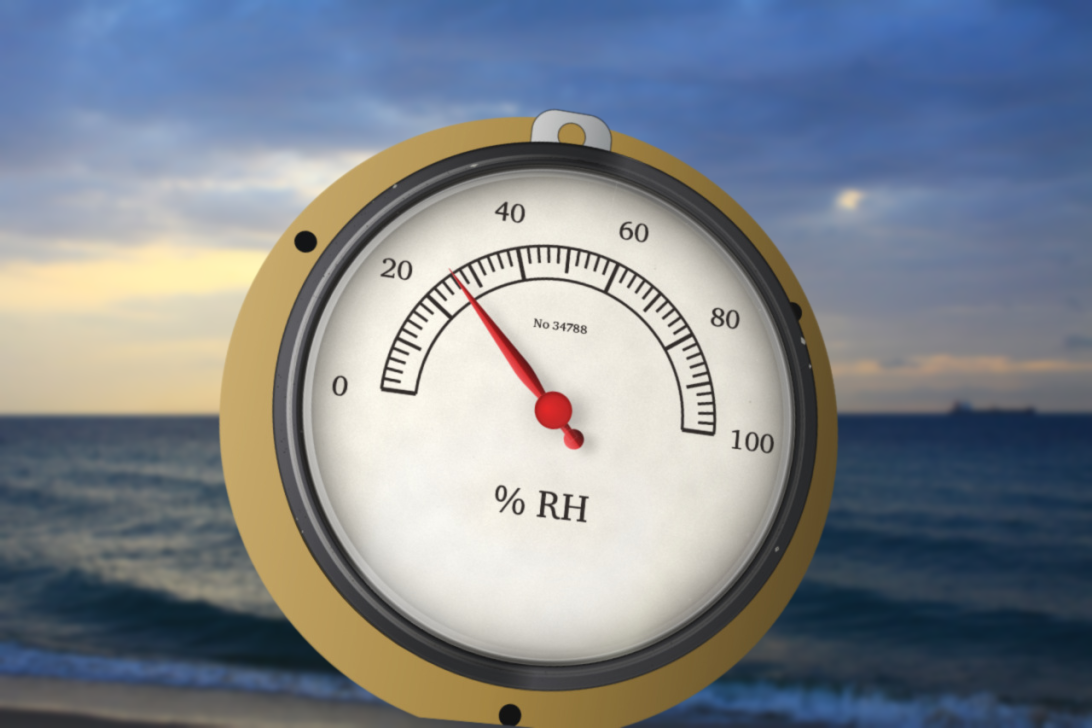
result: 26 %
